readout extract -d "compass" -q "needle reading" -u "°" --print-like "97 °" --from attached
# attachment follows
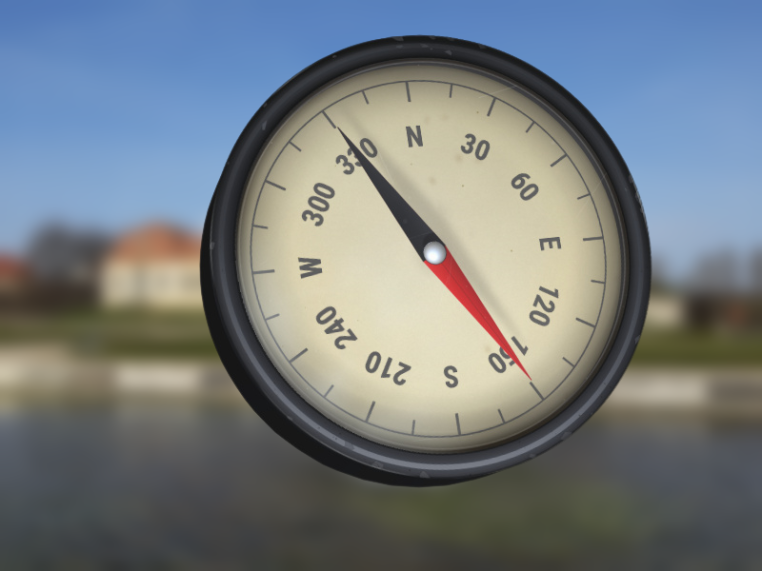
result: 150 °
